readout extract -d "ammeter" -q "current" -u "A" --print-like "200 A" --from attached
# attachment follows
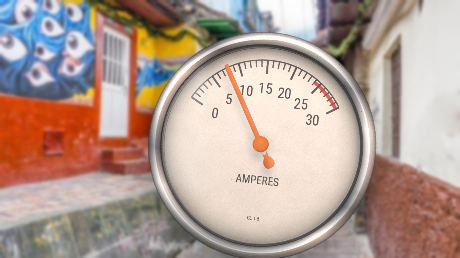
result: 8 A
